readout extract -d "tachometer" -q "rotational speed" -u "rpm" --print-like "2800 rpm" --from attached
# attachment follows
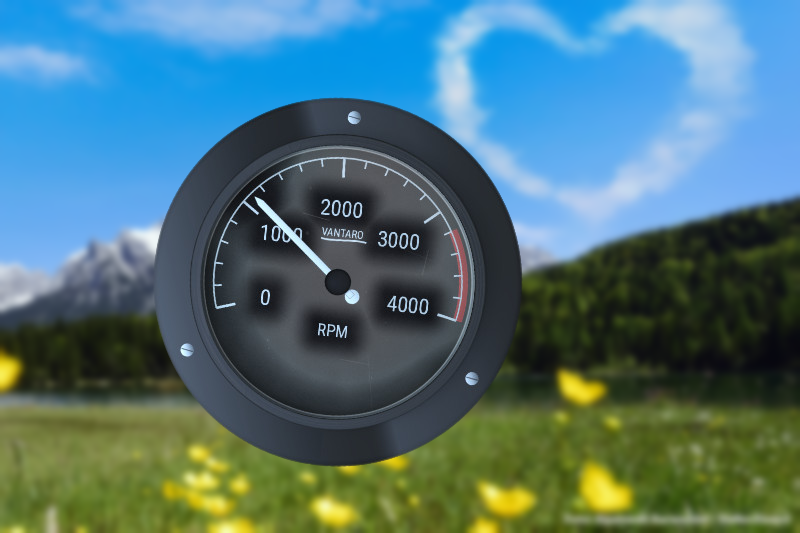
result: 1100 rpm
